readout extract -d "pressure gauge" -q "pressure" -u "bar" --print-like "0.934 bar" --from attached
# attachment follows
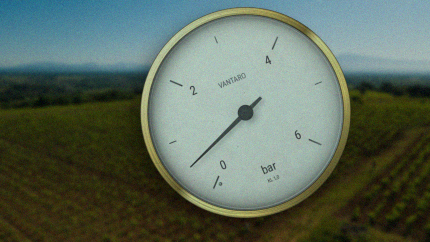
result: 0.5 bar
